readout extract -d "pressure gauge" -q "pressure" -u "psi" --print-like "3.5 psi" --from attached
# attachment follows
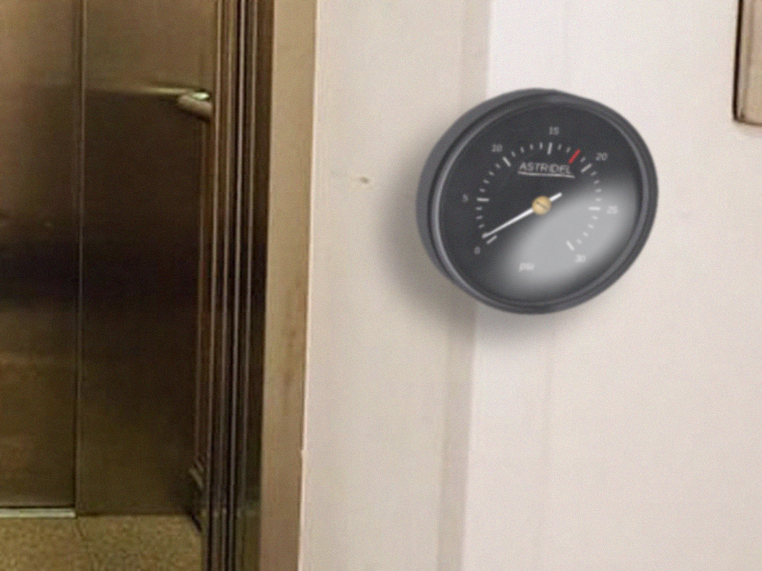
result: 1 psi
